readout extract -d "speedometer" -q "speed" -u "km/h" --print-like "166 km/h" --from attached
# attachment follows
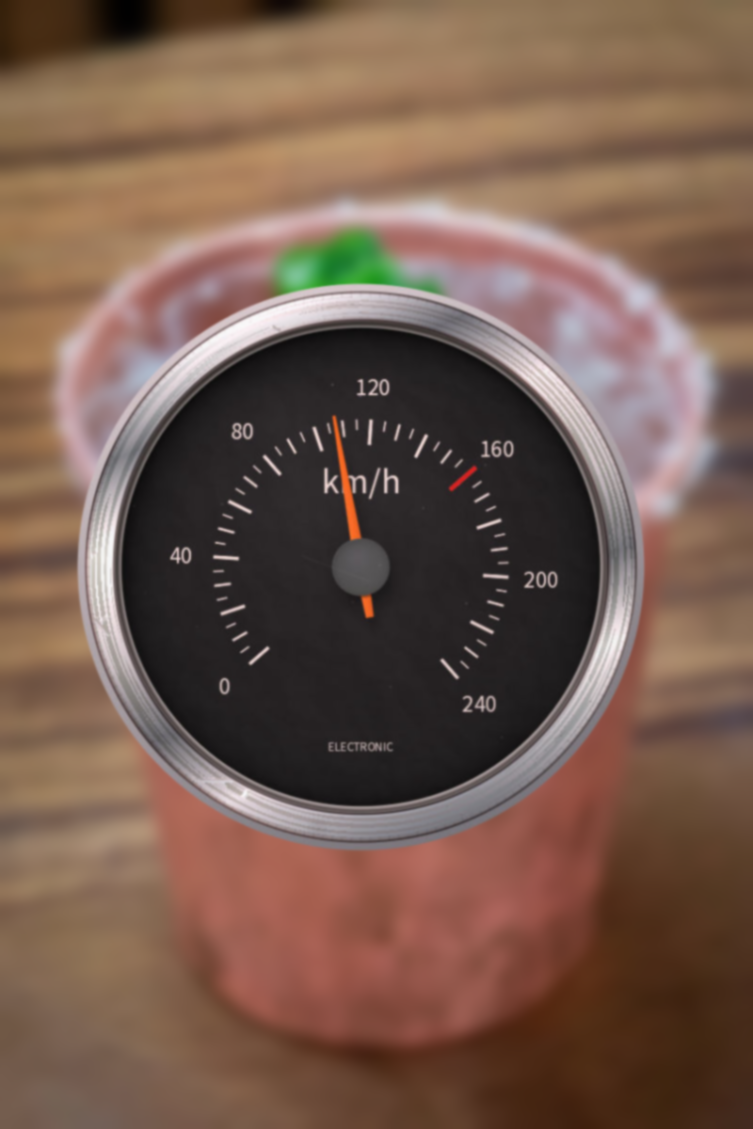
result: 107.5 km/h
